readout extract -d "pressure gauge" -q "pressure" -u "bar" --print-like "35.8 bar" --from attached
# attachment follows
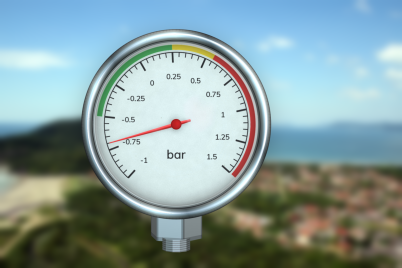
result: -0.7 bar
